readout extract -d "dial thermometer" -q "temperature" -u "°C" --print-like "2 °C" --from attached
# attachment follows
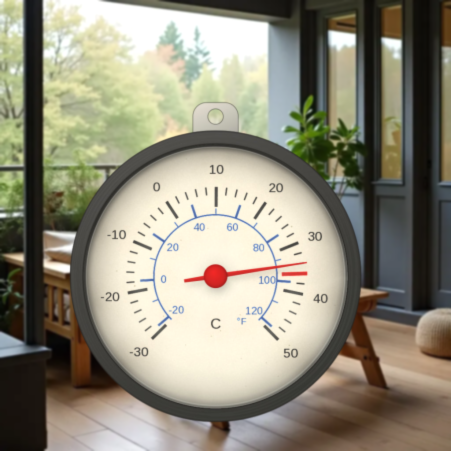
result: 34 °C
